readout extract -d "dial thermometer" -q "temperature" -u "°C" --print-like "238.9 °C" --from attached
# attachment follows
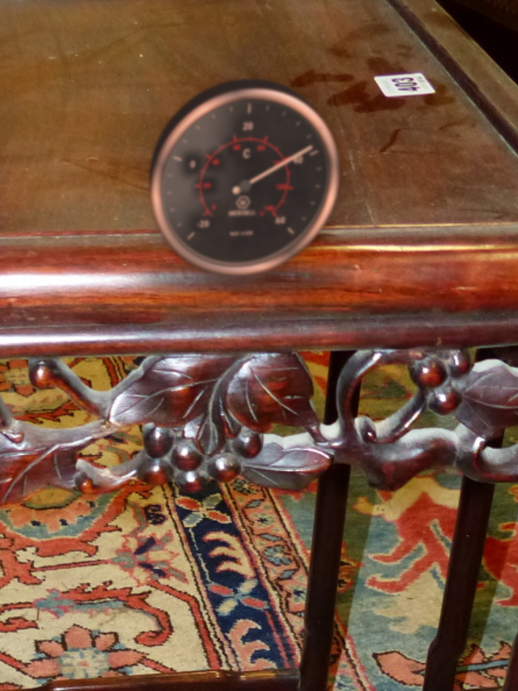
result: 38 °C
